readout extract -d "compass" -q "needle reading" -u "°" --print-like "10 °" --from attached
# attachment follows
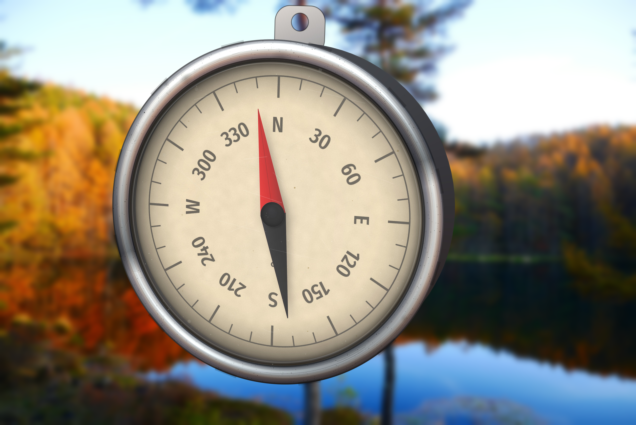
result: 350 °
